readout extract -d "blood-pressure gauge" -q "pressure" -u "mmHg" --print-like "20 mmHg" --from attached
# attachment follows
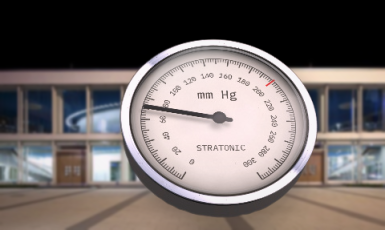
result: 70 mmHg
